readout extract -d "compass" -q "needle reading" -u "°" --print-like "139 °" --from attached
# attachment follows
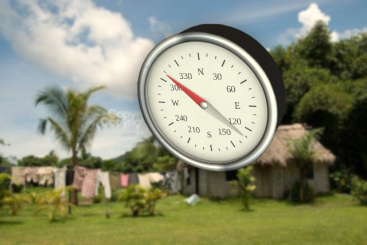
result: 310 °
